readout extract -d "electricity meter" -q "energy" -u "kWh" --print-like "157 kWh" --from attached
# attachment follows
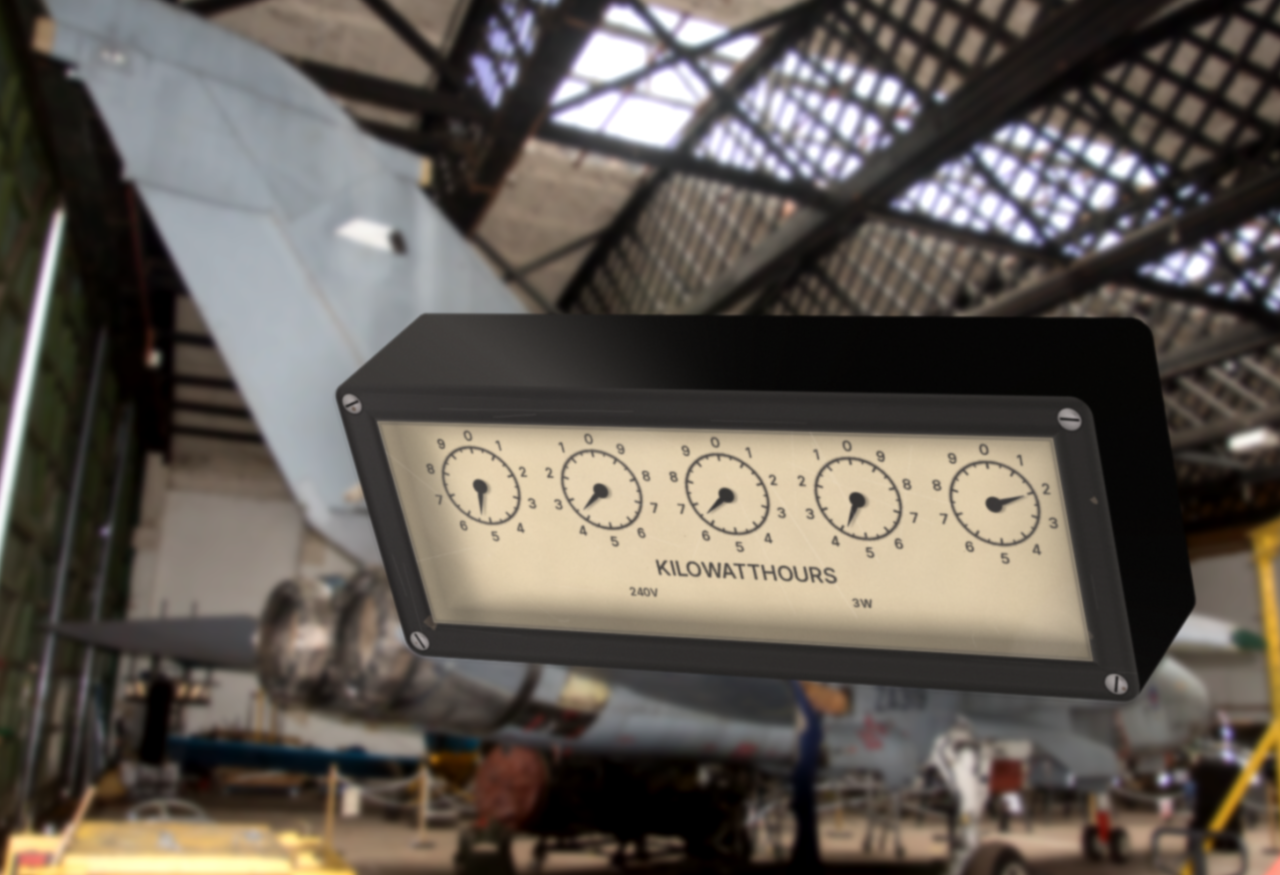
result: 53642 kWh
